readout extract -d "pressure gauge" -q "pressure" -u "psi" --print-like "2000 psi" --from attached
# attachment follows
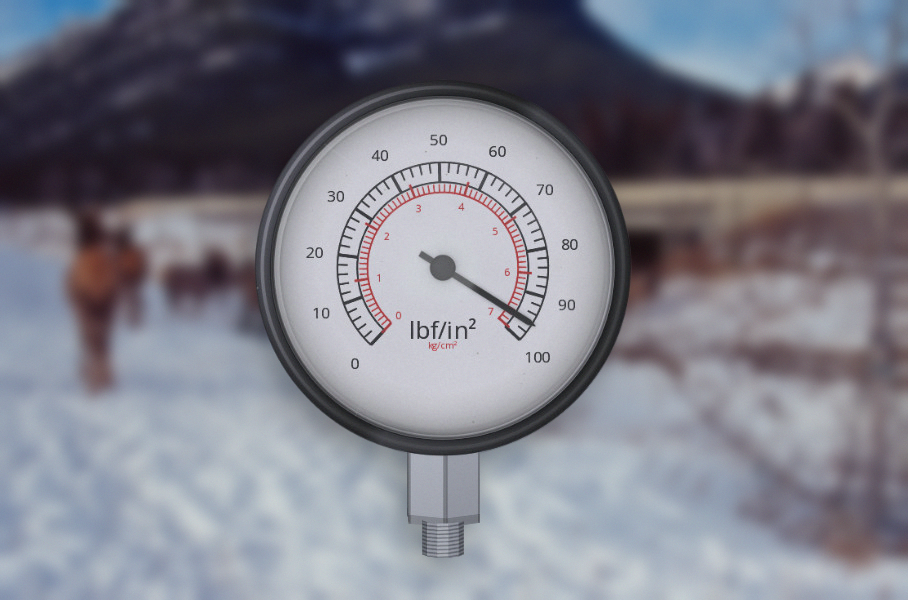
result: 96 psi
